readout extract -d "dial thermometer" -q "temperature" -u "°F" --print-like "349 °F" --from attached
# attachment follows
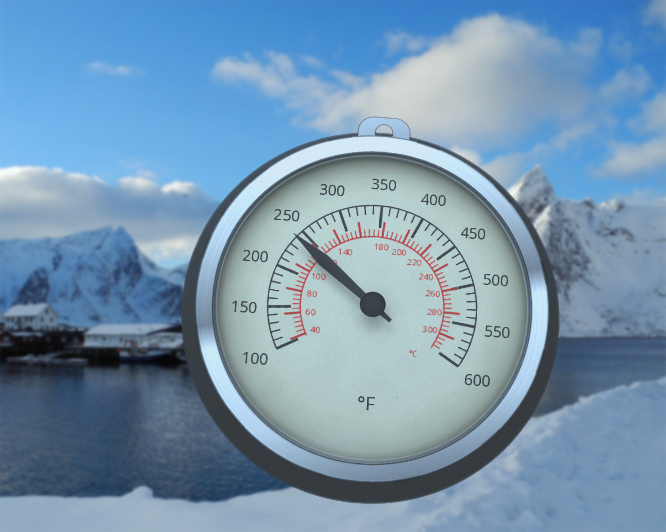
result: 240 °F
